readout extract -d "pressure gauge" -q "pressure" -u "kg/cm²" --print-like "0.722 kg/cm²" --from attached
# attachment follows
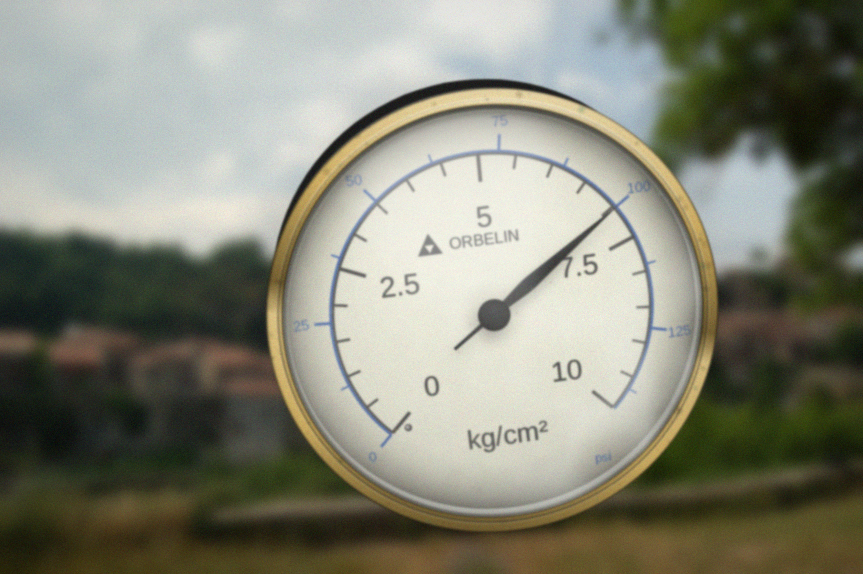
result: 7 kg/cm²
